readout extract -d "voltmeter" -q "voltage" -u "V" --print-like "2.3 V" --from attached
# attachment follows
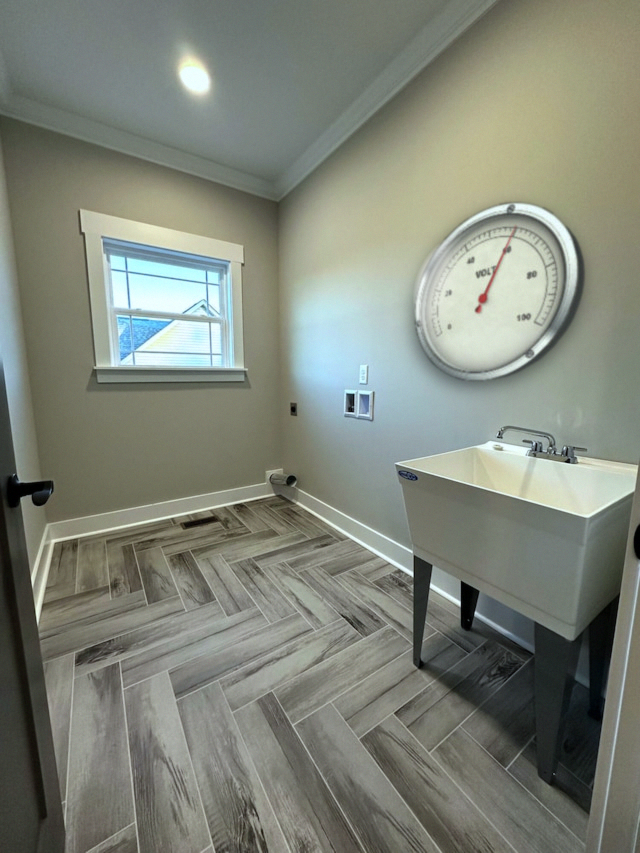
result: 60 V
